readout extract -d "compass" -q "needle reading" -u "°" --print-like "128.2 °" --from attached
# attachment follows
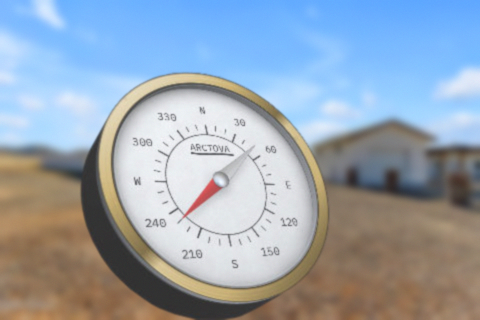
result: 230 °
